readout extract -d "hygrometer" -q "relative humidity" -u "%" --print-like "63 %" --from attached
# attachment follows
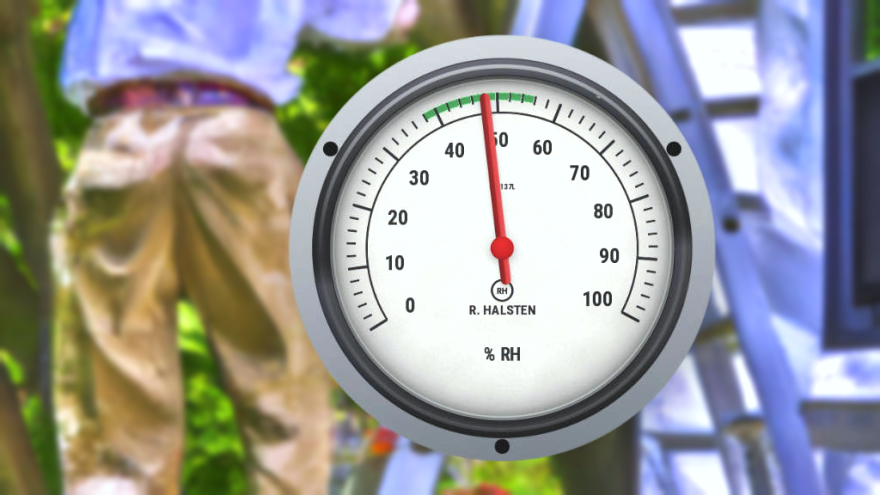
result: 48 %
